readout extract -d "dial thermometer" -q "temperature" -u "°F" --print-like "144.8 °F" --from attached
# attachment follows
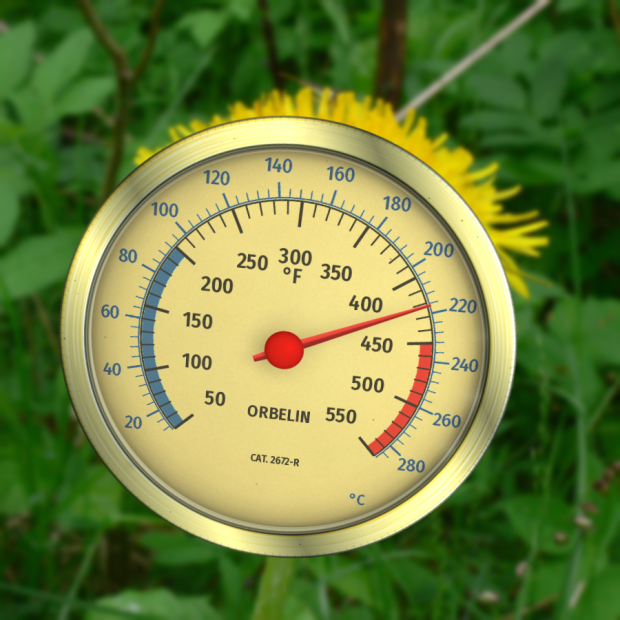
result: 420 °F
